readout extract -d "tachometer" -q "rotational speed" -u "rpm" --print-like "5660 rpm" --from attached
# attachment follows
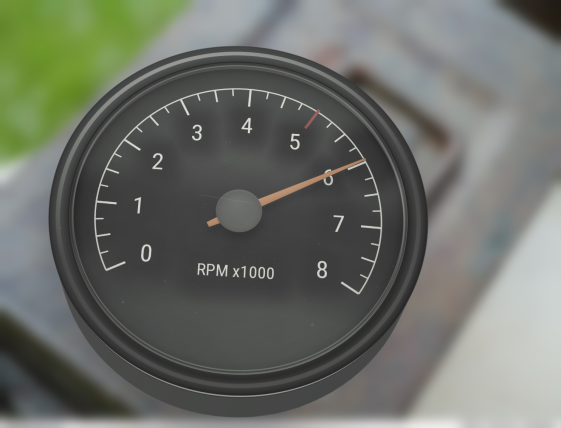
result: 6000 rpm
